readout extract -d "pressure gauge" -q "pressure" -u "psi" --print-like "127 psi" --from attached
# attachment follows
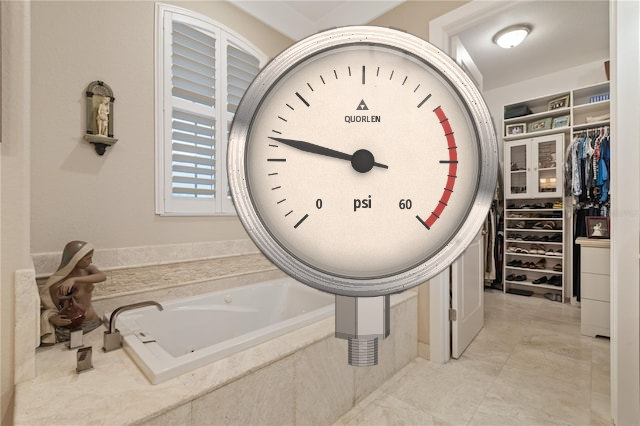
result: 13 psi
